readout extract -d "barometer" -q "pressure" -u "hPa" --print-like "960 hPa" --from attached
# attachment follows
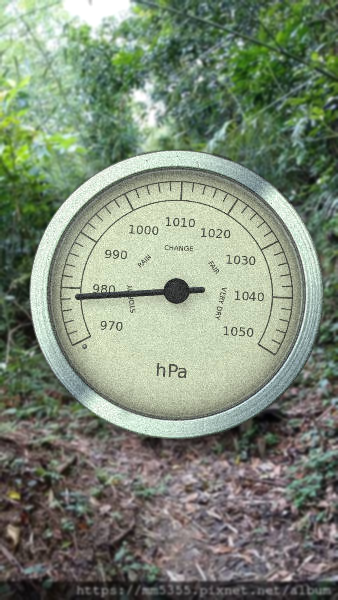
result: 978 hPa
